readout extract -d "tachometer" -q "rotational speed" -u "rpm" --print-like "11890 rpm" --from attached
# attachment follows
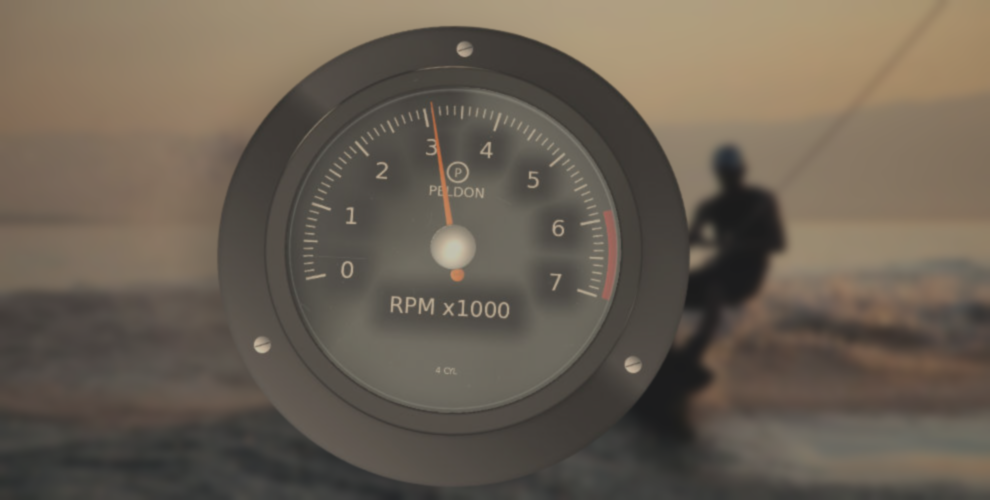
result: 3100 rpm
